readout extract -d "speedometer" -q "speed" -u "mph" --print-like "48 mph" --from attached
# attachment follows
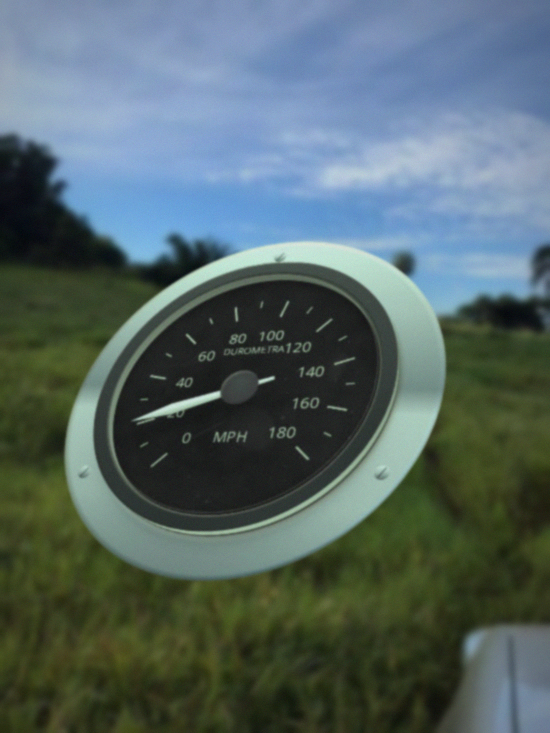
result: 20 mph
